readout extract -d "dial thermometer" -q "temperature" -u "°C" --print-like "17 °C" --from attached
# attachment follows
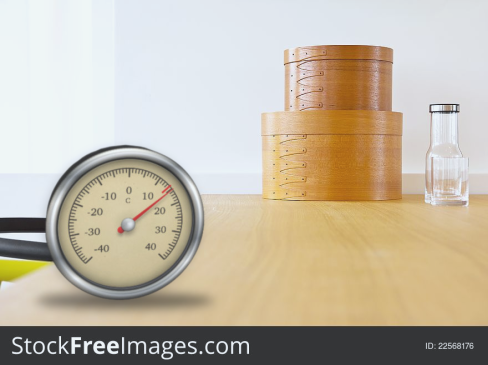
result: 15 °C
